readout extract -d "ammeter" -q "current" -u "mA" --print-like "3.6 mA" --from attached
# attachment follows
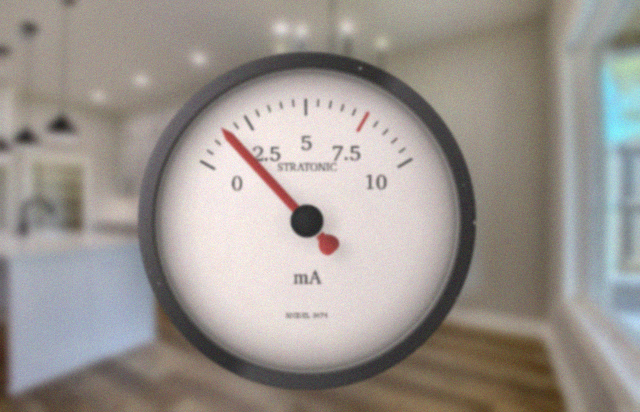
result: 1.5 mA
